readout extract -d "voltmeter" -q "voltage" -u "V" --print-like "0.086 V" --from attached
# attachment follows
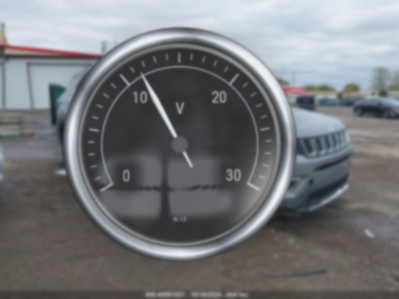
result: 11.5 V
